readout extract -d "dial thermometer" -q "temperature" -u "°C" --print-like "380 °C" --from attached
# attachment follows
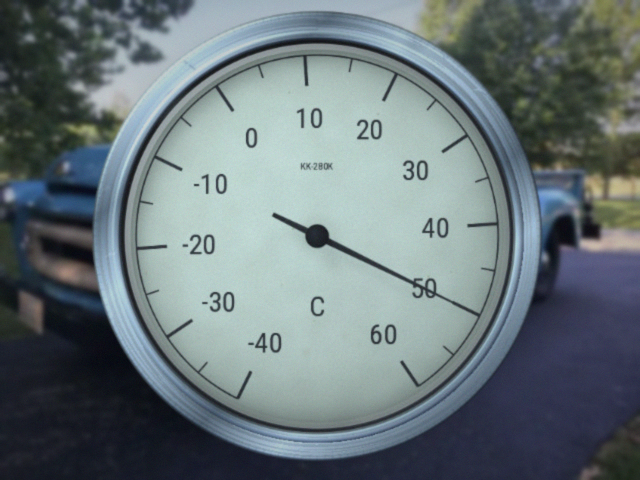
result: 50 °C
